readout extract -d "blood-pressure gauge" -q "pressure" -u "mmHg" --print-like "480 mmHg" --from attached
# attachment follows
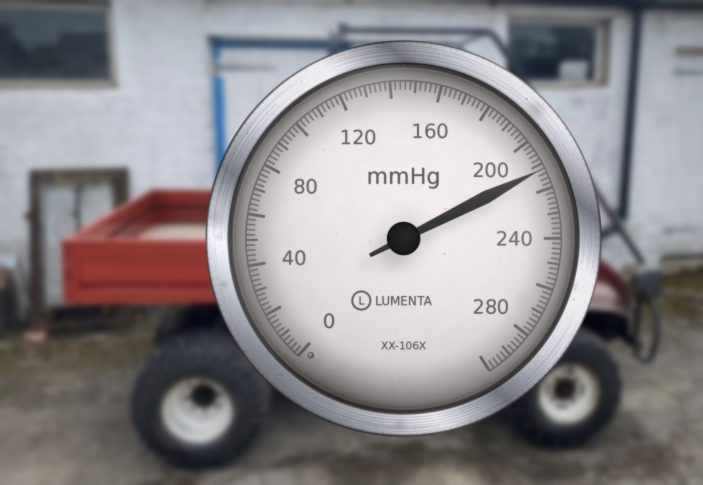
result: 212 mmHg
